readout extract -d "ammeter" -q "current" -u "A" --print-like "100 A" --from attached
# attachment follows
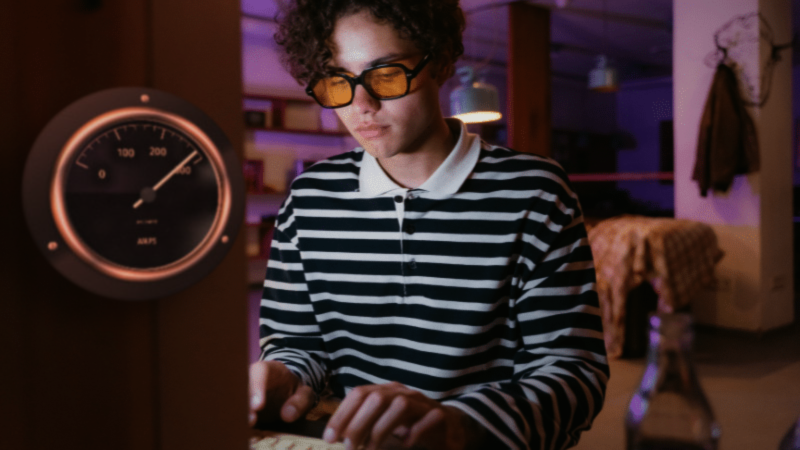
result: 280 A
